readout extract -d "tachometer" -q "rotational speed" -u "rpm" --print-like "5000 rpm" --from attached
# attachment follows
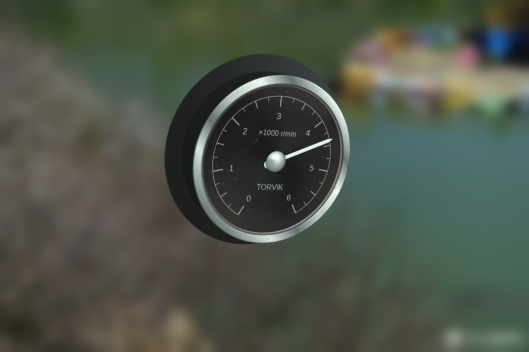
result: 4375 rpm
